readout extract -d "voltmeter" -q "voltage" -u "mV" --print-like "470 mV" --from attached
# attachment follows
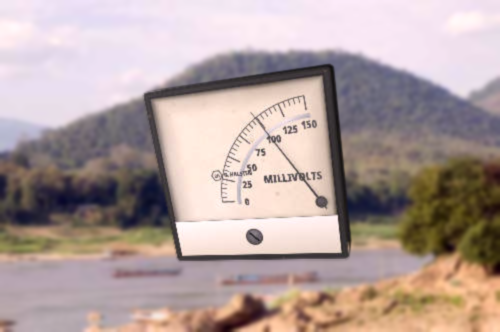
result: 100 mV
